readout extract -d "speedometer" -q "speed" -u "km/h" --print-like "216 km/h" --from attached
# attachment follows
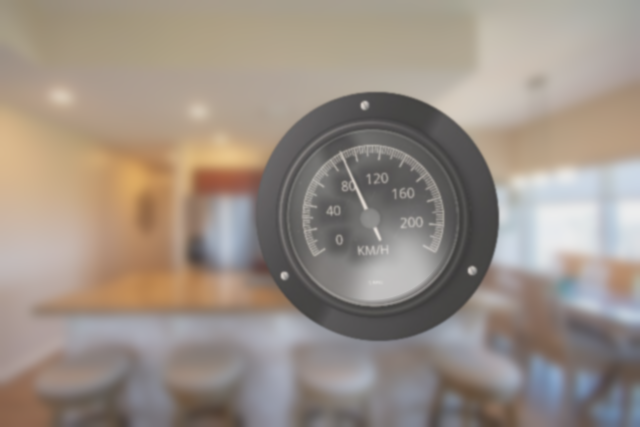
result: 90 km/h
